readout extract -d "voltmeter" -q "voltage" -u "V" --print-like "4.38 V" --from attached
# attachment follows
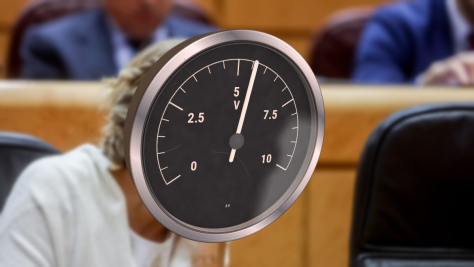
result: 5.5 V
